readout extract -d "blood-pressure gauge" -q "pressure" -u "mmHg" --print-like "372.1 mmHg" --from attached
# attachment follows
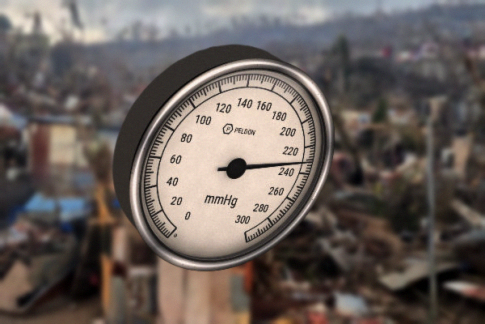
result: 230 mmHg
